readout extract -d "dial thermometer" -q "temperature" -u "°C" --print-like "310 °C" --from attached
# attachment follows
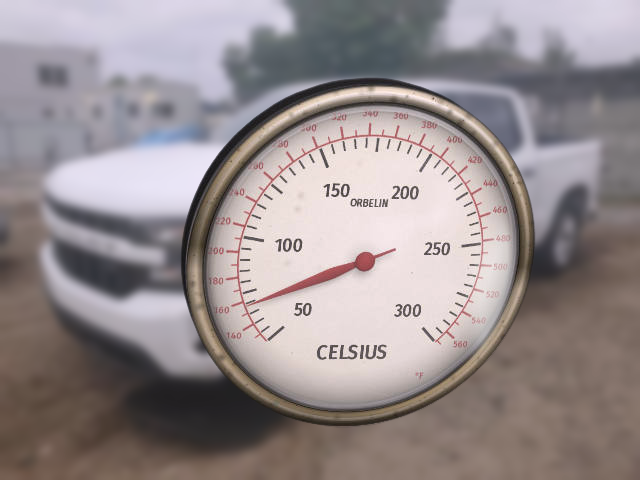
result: 70 °C
